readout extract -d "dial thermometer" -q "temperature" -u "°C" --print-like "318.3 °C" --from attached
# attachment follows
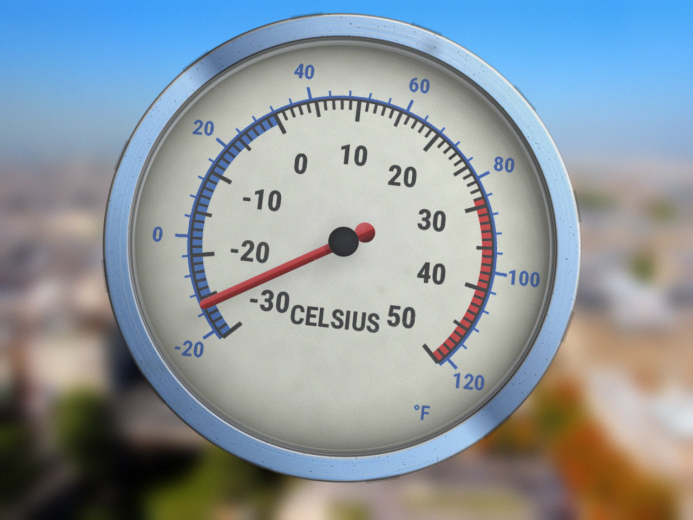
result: -26 °C
